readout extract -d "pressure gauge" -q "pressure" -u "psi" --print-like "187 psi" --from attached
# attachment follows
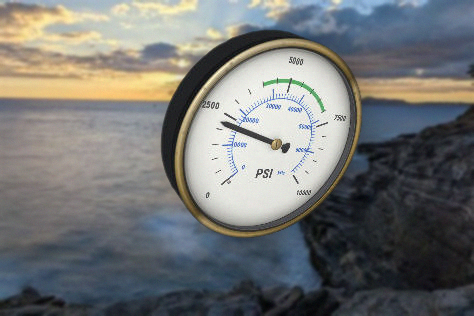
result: 2250 psi
